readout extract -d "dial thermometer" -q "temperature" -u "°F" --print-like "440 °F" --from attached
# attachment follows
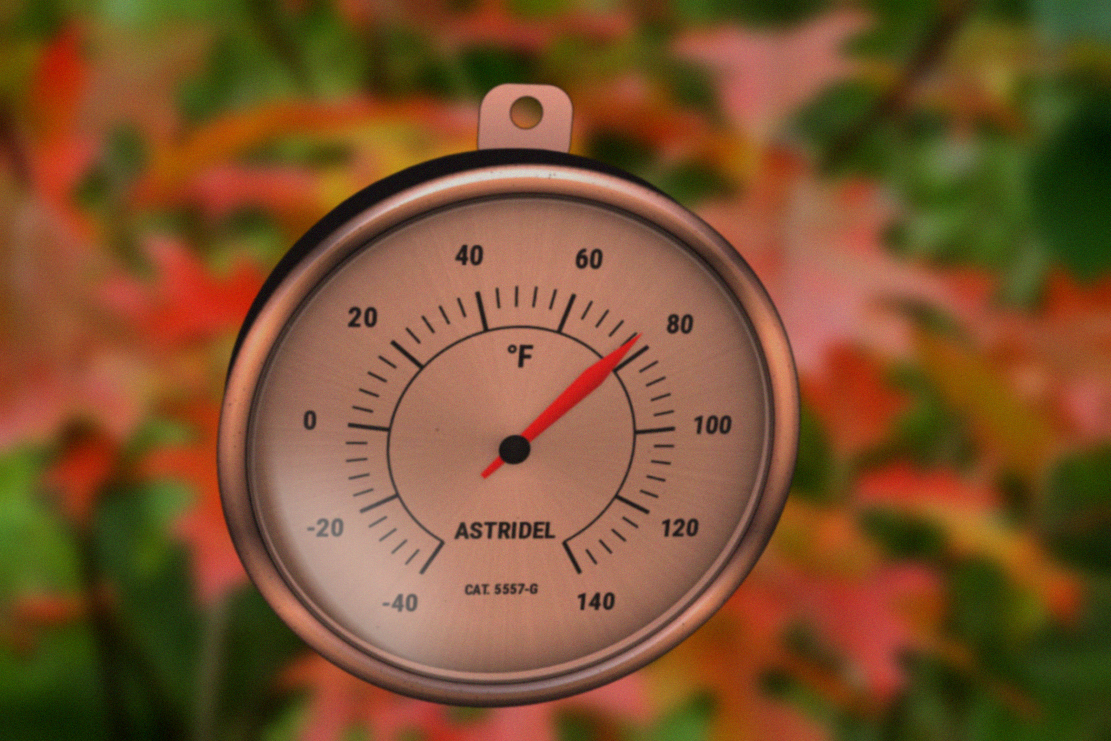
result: 76 °F
